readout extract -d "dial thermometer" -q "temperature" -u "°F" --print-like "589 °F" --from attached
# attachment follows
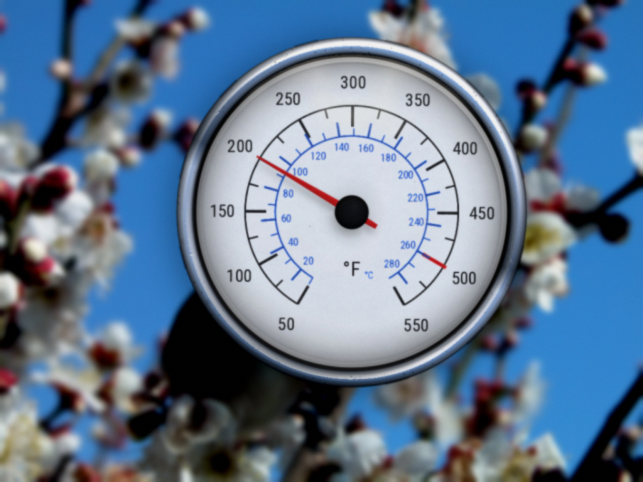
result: 200 °F
